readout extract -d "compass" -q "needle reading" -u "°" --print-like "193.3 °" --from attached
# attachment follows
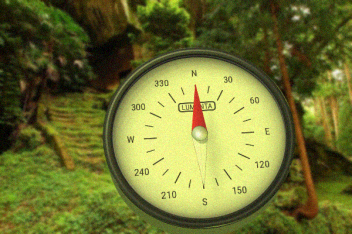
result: 0 °
